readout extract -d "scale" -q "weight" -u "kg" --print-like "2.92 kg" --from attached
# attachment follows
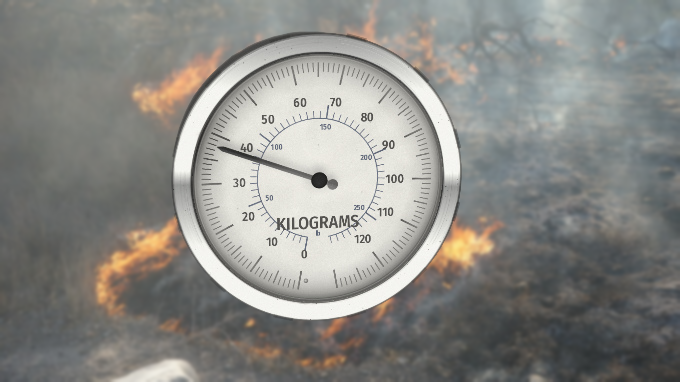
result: 38 kg
